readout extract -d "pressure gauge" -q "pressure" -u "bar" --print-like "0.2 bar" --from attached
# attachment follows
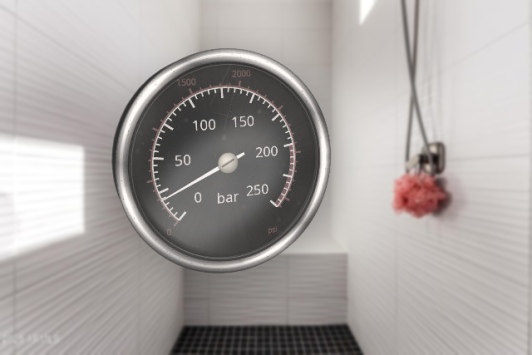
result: 20 bar
